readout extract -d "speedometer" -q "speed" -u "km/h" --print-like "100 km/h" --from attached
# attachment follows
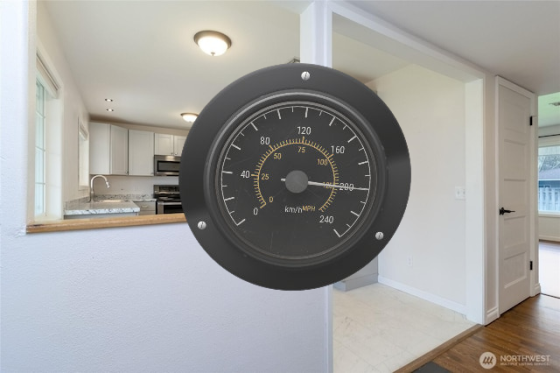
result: 200 km/h
